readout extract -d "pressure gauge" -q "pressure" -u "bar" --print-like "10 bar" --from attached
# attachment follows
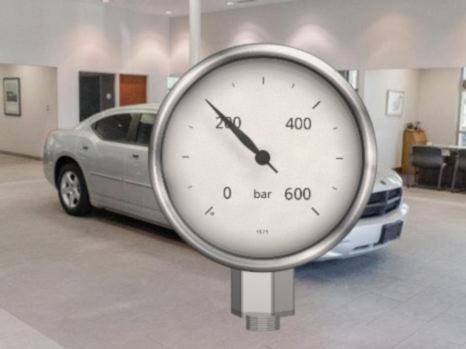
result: 200 bar
